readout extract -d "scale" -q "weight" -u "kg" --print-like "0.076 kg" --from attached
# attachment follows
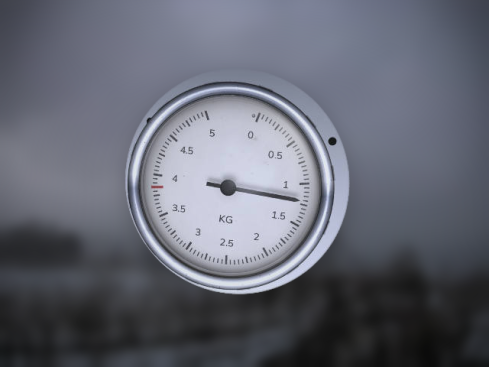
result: 1.2 kg
